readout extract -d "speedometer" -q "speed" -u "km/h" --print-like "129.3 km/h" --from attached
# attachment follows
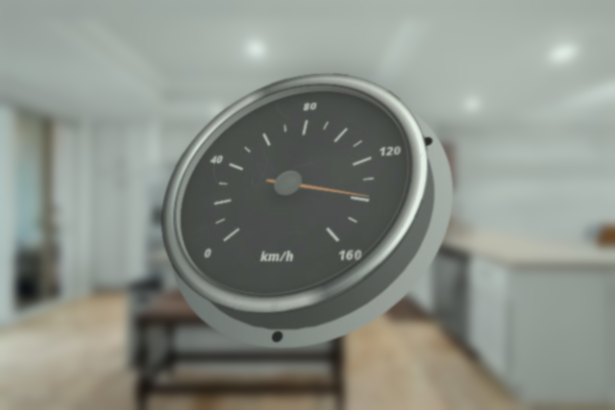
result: 140 km/h
